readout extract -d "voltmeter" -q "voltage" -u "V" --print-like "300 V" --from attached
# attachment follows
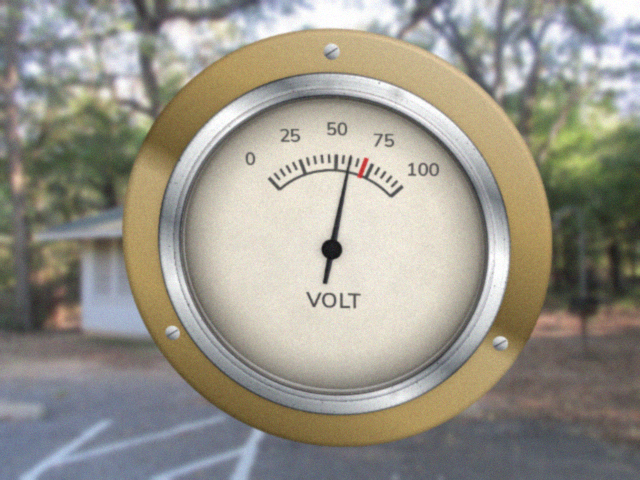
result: 60 V
